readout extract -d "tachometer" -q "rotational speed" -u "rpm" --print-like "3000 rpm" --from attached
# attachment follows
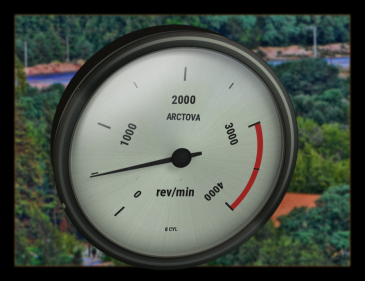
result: 500 rpm
